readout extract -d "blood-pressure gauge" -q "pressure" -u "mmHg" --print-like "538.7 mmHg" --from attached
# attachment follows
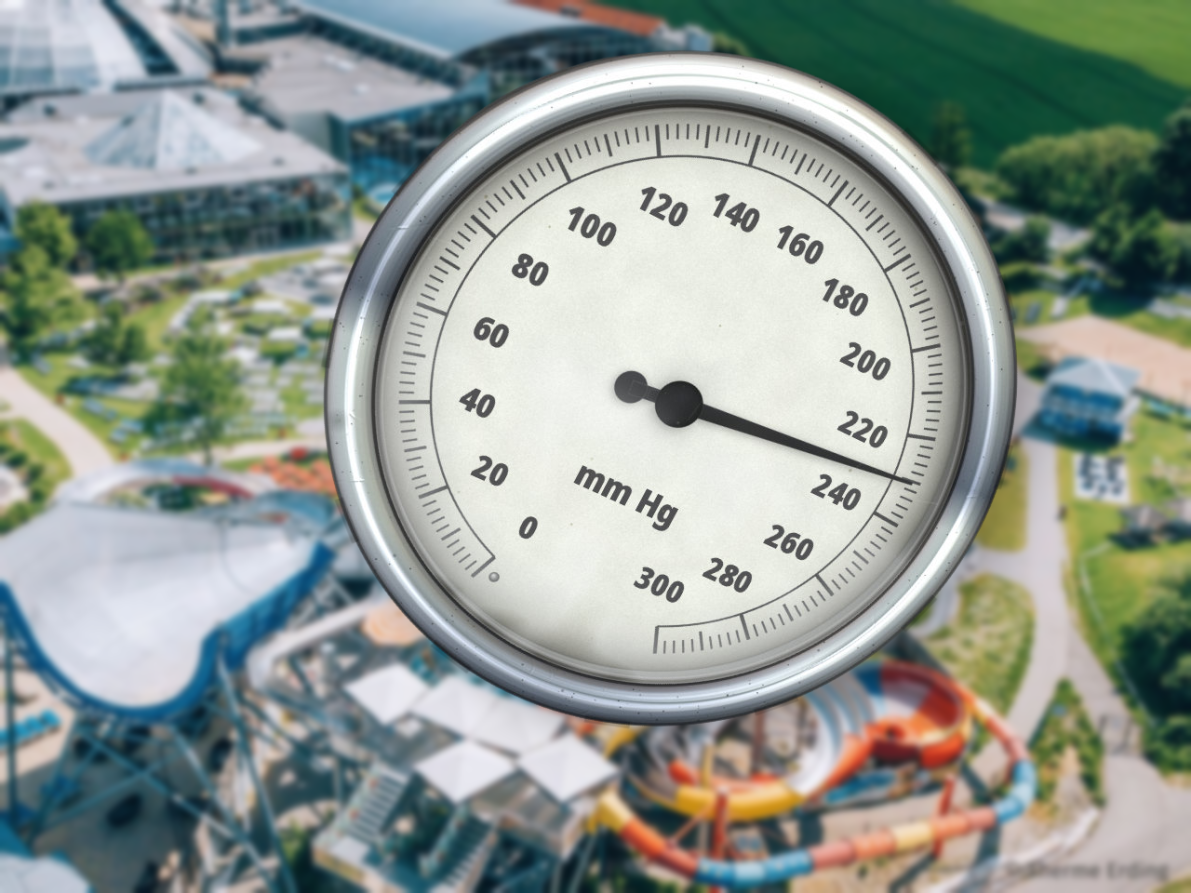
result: 230 mmHg
